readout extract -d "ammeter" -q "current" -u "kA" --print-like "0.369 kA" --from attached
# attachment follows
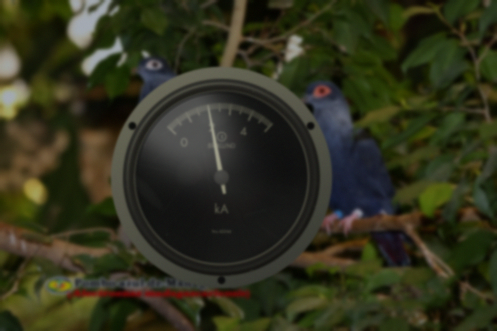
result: 2 kA
